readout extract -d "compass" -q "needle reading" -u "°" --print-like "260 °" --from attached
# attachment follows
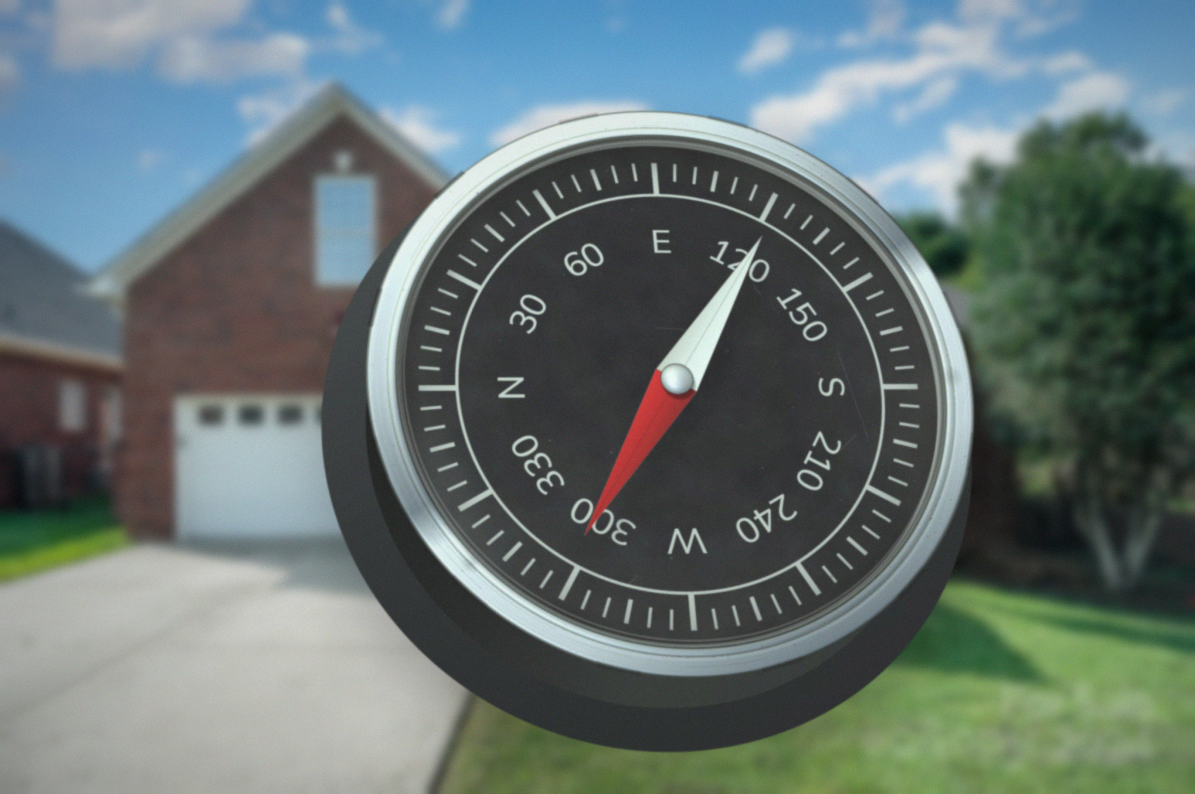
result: 302.5 °
